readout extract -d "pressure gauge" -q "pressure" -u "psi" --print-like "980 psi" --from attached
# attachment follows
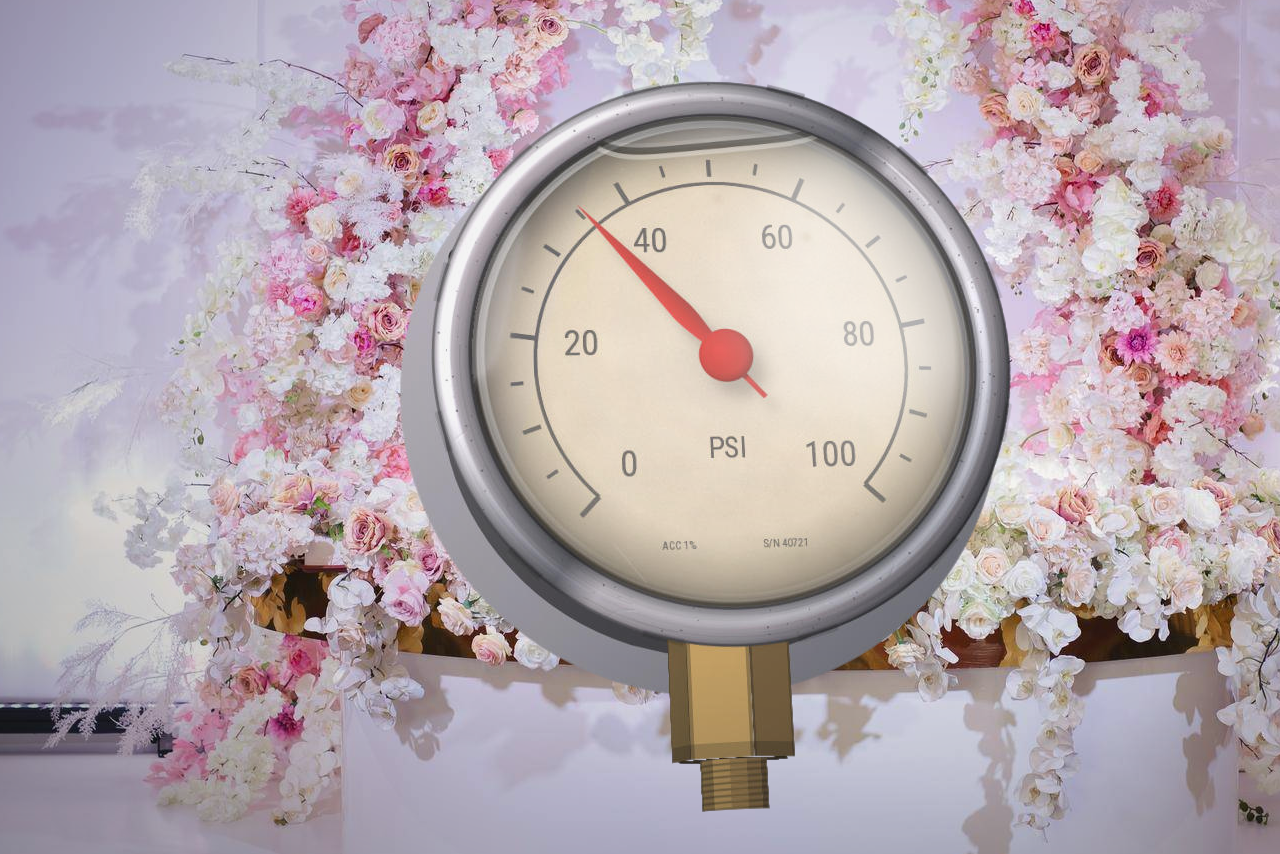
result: 35 psi
